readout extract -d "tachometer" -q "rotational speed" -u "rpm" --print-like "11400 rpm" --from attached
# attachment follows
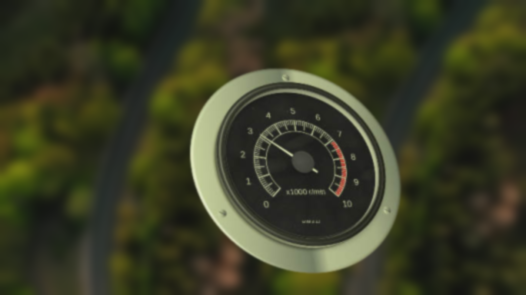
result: 3000 rpm
